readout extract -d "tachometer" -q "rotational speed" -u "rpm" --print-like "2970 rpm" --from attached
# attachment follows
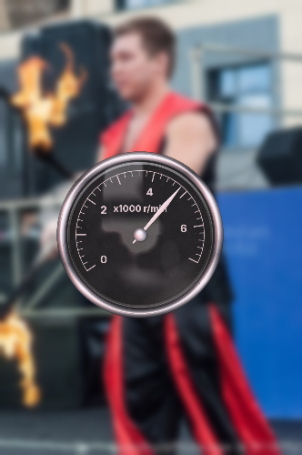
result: 4800 rpm
